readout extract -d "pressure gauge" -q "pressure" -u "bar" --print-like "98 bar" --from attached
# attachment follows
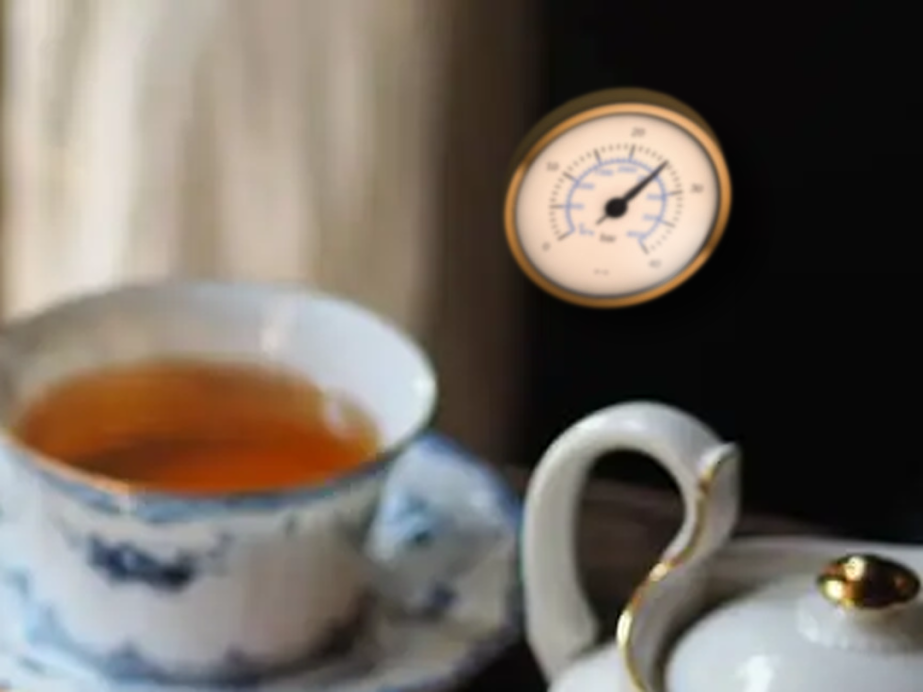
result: 25 bar
